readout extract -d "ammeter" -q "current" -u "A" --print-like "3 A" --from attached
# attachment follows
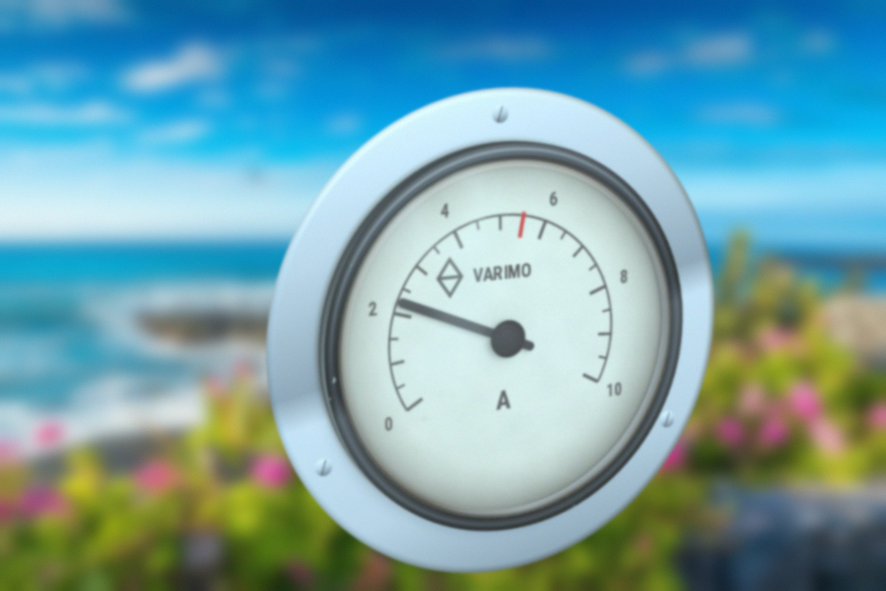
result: 2.25 A
